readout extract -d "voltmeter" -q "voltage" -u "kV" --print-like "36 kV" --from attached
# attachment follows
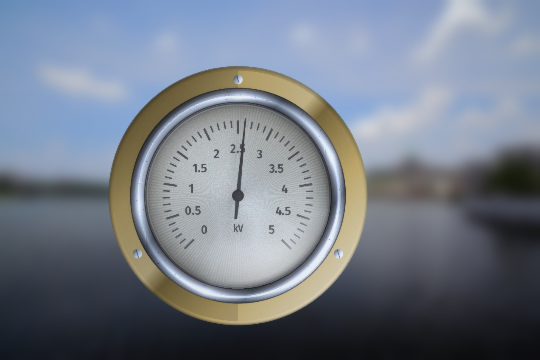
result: 2.6 kV
